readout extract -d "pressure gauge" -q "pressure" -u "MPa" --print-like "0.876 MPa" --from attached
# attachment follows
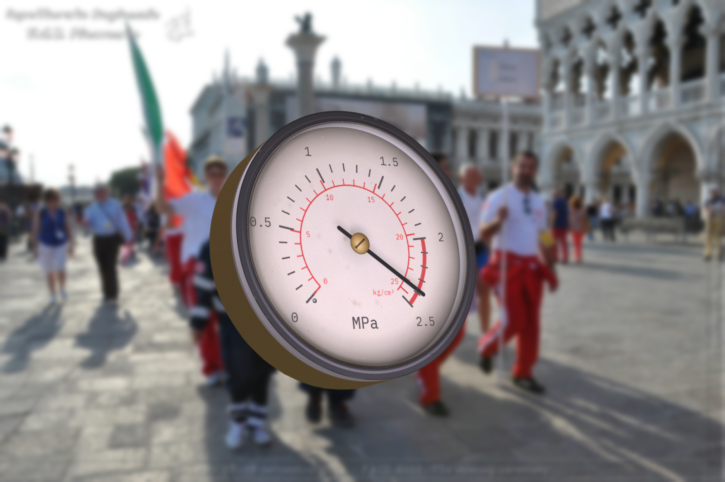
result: 2.4 MPa
